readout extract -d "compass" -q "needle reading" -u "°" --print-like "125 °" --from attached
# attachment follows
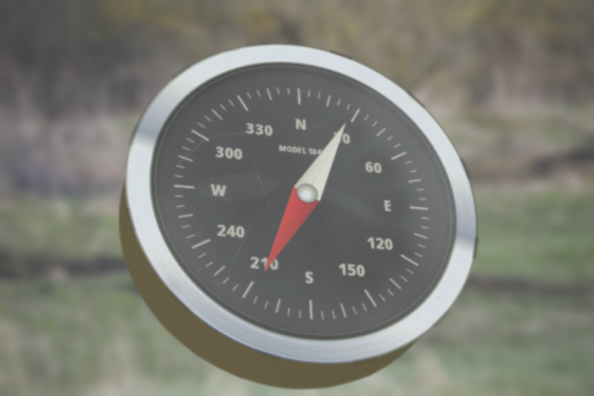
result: 207.5 °
